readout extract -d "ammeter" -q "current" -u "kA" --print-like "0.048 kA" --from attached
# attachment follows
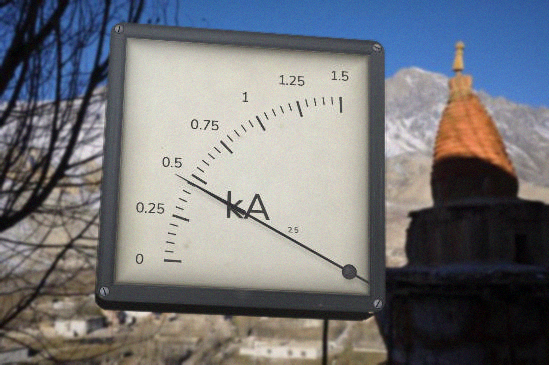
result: 0.45 kA
